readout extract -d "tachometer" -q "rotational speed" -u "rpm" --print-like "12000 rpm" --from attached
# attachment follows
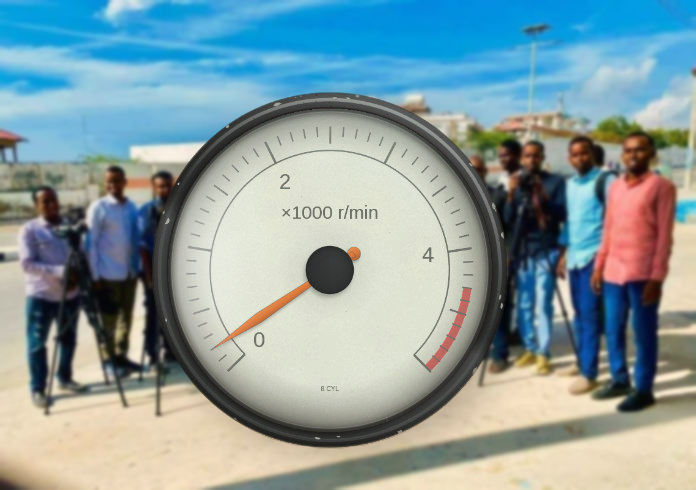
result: 200 rpm
